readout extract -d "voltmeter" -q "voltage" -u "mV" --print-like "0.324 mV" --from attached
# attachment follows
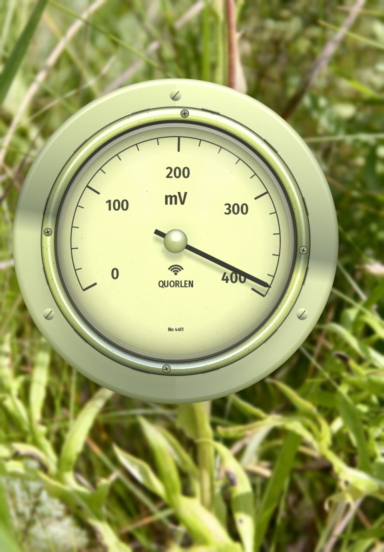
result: 390 mV
